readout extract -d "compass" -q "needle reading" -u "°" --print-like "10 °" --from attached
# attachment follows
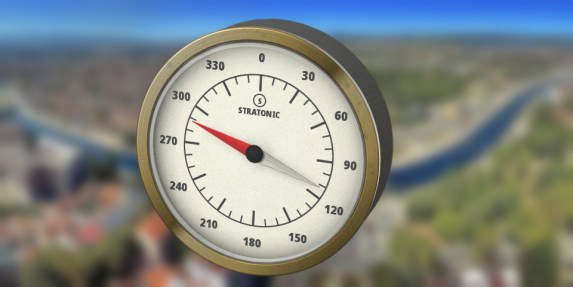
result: 290 °
